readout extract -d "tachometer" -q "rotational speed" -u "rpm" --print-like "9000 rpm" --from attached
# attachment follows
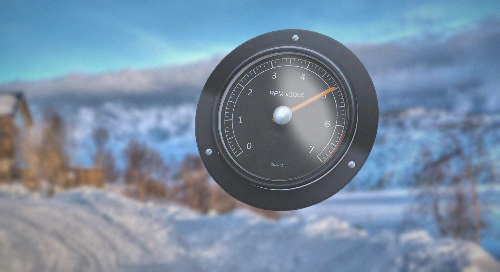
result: 5000 rpm
